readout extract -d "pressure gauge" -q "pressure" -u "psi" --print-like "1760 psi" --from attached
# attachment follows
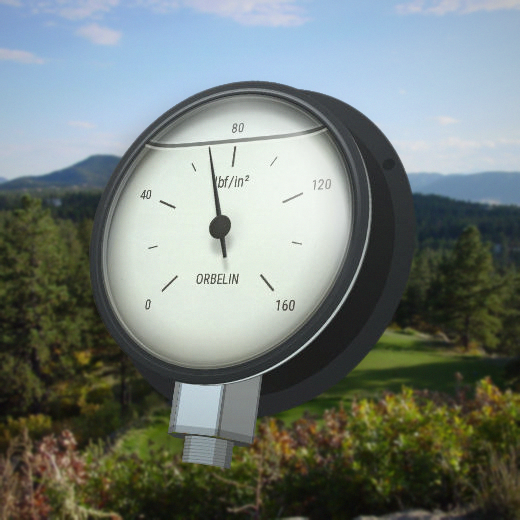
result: 70 psi
